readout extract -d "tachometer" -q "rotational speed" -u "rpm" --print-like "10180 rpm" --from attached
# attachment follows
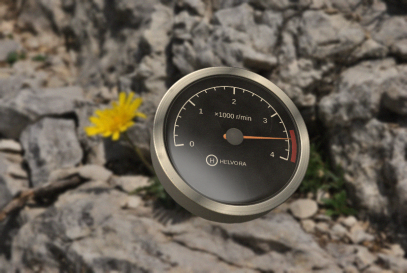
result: 3600 rpm
